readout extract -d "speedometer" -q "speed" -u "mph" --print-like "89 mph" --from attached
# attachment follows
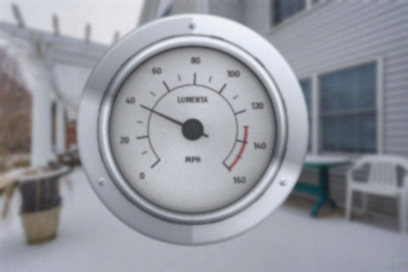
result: 40 mph
